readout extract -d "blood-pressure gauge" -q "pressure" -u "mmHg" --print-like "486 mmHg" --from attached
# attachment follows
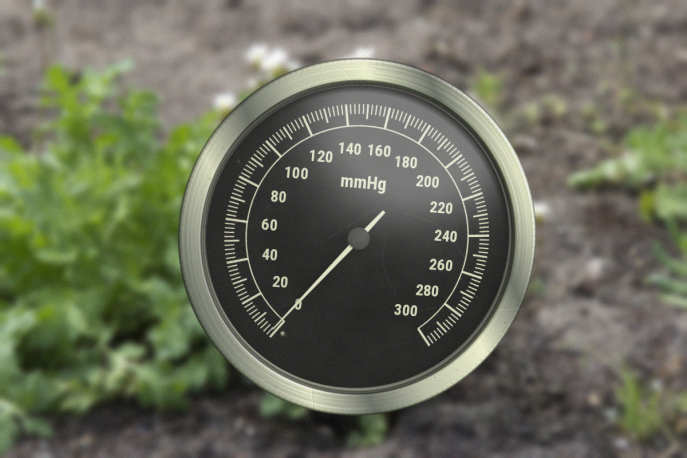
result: 2 mmHg
